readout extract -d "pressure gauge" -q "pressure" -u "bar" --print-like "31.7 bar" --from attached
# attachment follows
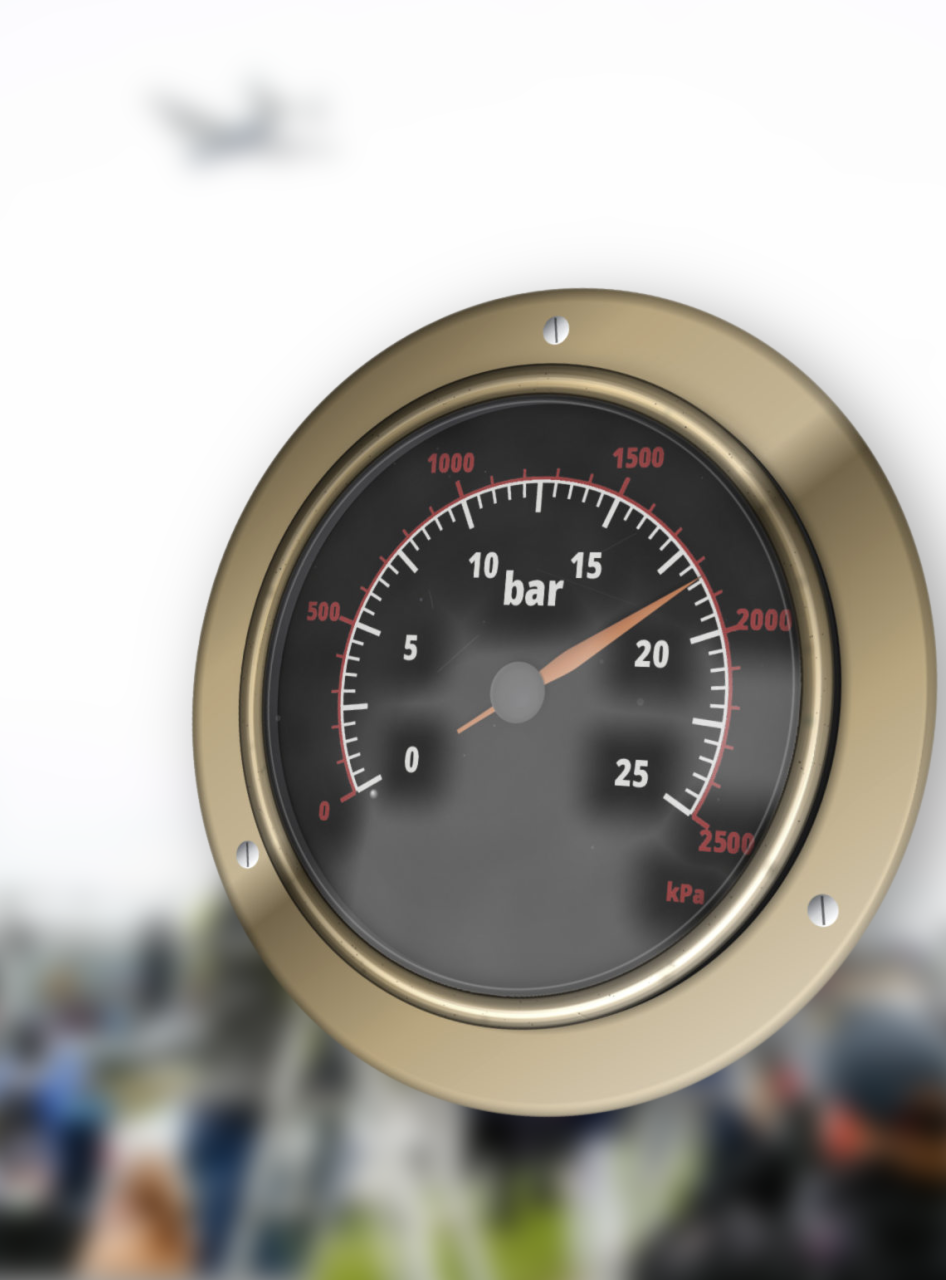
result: 18.5 bar
